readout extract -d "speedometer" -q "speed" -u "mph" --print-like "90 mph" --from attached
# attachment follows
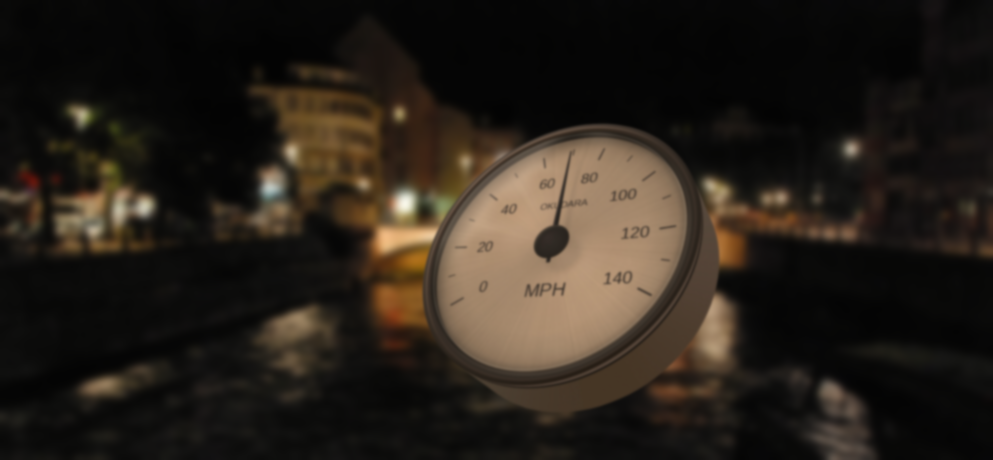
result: 70 mph
